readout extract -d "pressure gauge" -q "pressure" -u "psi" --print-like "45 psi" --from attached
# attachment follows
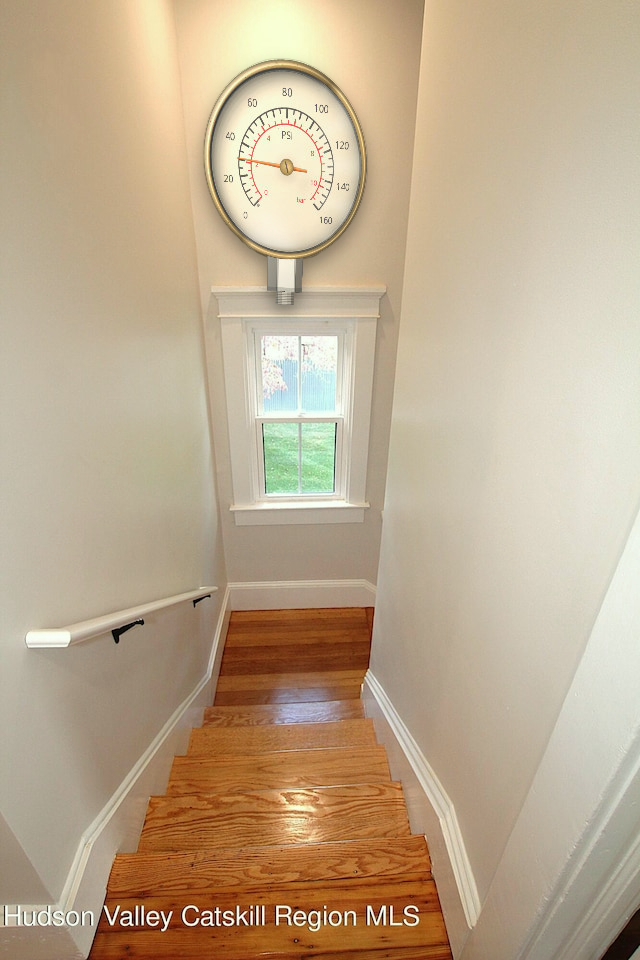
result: 30 psi
